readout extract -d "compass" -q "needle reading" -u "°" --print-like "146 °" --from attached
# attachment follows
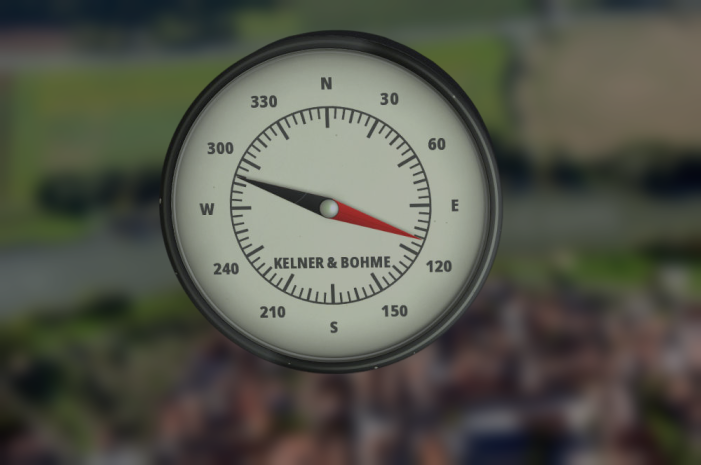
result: 110 °
